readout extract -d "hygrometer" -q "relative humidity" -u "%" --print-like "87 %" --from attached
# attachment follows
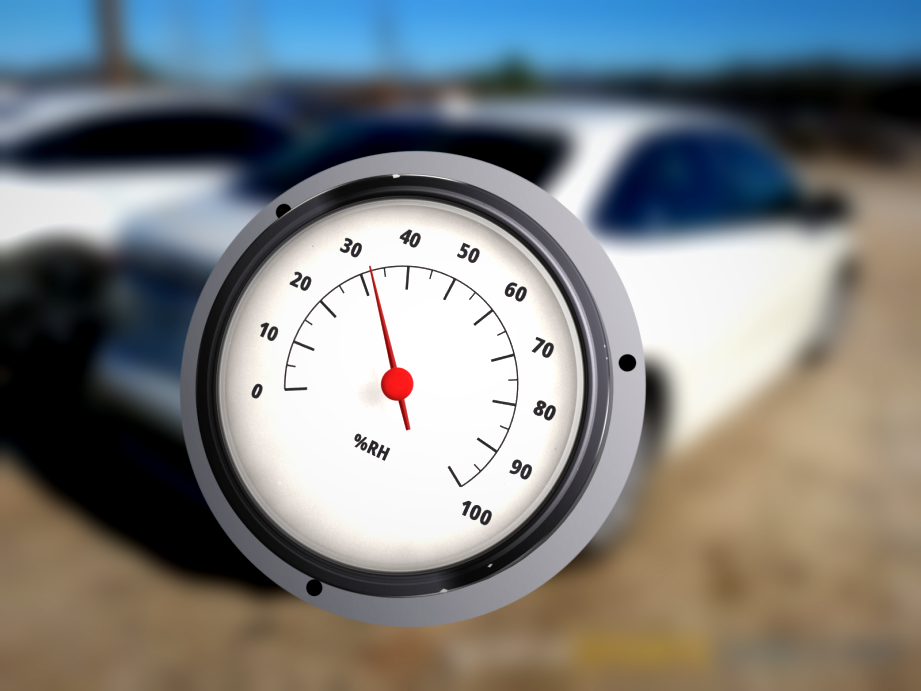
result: 32.5 %
